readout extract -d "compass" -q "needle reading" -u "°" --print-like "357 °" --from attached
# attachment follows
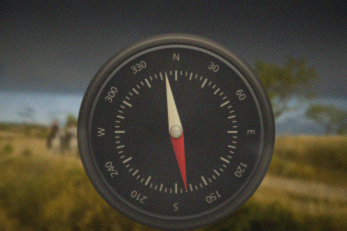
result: 170 °
